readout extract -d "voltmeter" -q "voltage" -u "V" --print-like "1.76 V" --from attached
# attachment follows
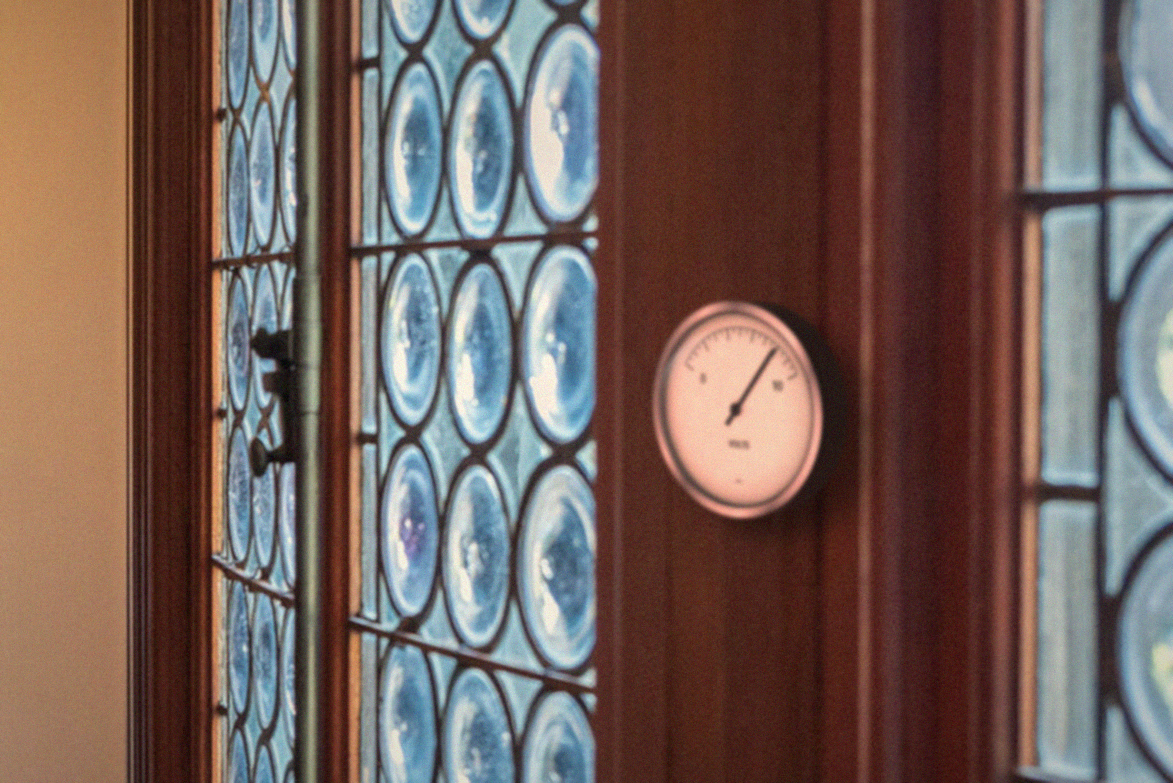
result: 8 V
